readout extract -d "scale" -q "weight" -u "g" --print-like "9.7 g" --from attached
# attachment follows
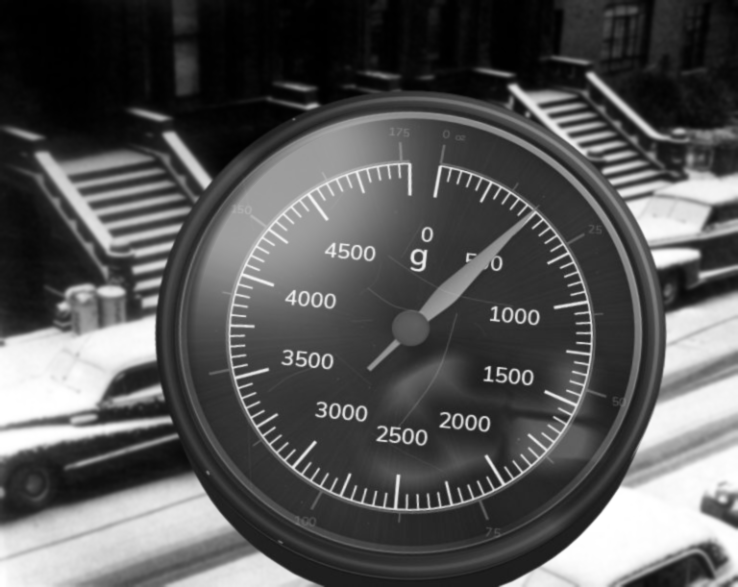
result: 500 g
